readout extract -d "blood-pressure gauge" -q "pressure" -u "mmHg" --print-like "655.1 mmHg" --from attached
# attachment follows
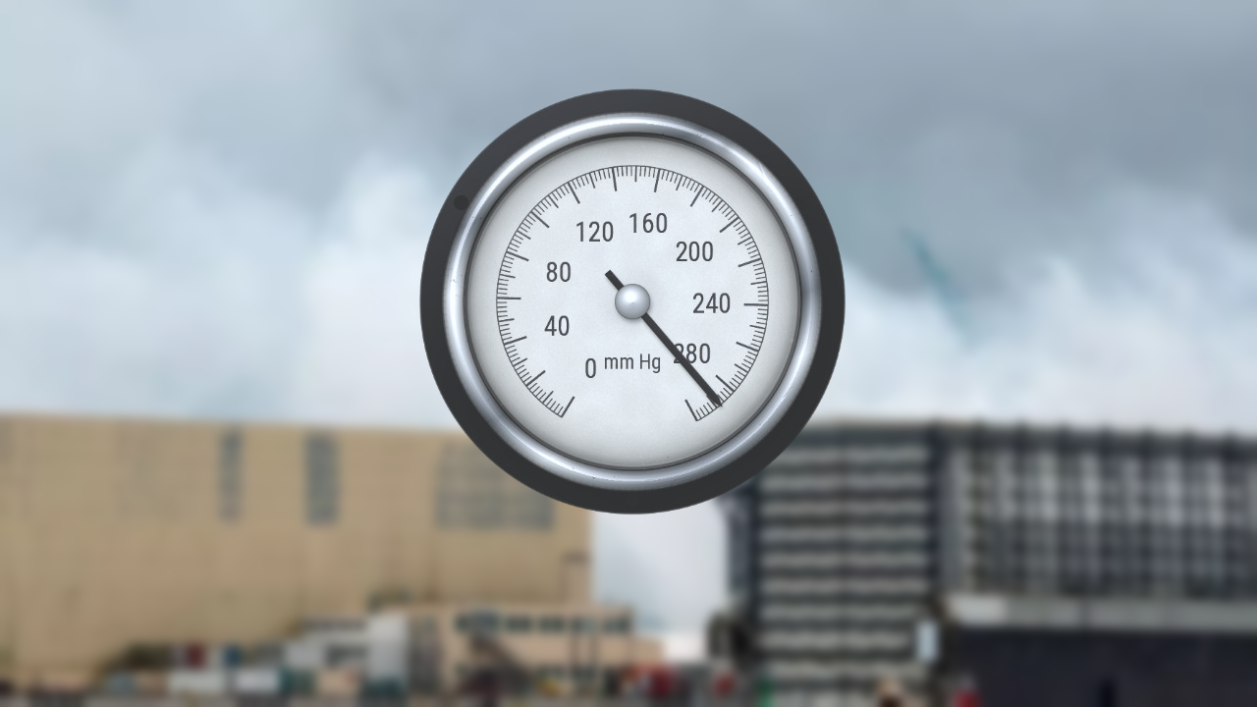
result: 288 mmHg
